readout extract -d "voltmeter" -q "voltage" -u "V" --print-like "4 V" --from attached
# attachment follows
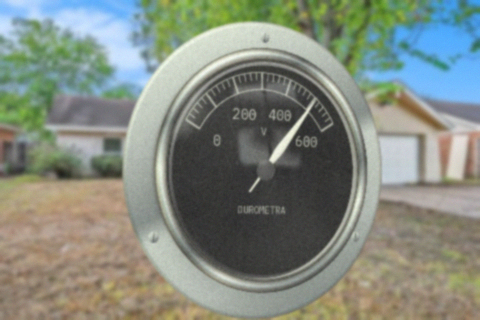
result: 500 V
